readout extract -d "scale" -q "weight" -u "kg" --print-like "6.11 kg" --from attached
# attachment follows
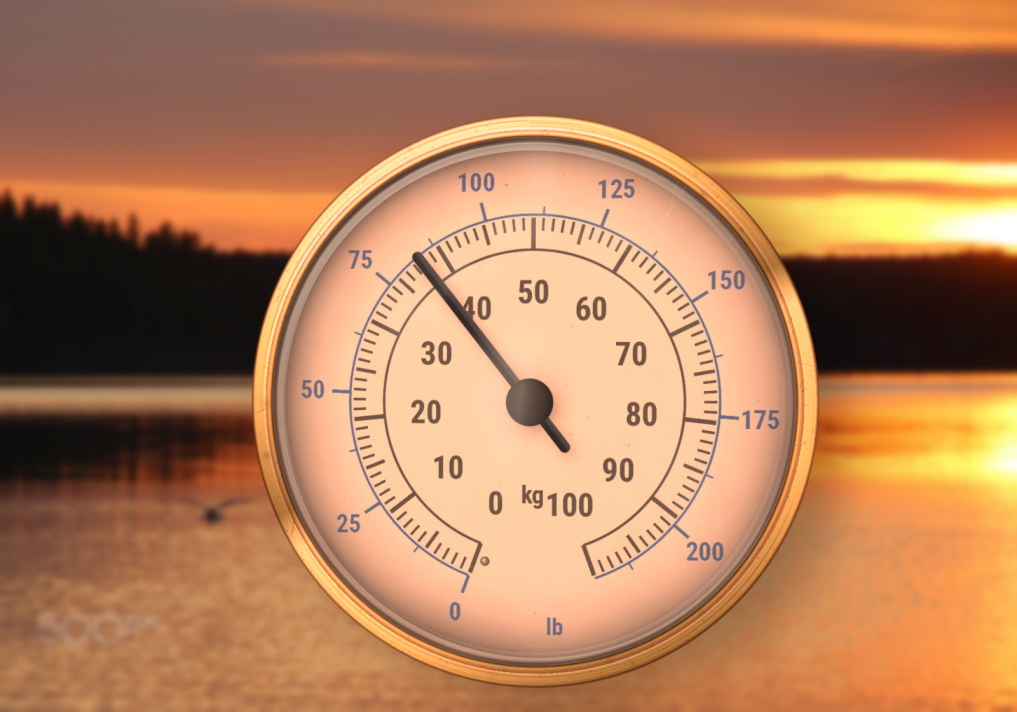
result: 38 kg
